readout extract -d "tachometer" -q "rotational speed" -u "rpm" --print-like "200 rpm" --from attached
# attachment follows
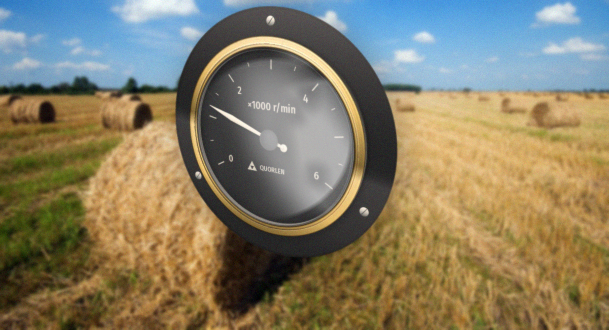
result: 1250 rpm
